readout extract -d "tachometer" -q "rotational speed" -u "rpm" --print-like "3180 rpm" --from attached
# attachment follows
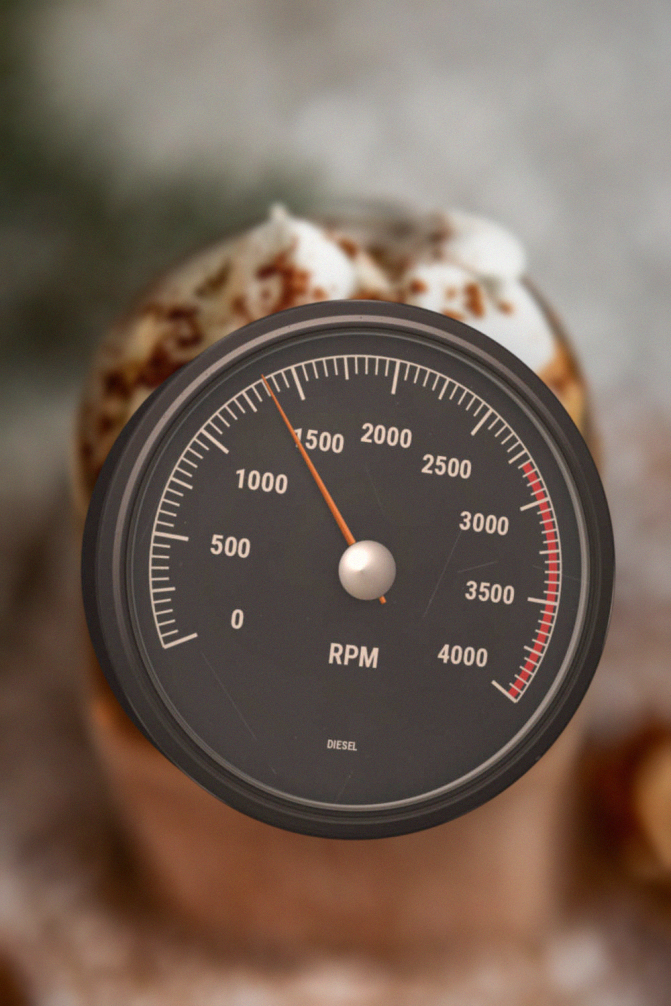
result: 1350 rpm
